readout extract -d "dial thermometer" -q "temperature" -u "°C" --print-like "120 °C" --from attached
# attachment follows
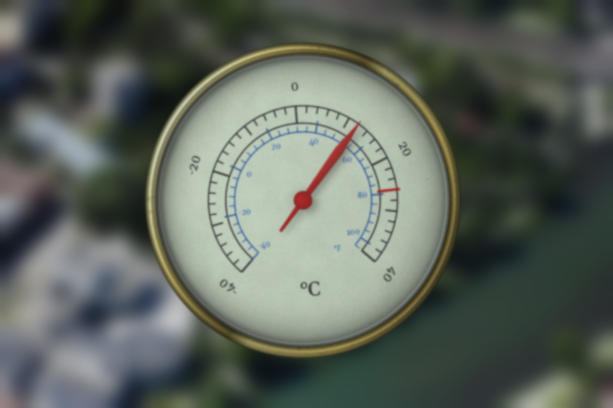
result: 12 °C
